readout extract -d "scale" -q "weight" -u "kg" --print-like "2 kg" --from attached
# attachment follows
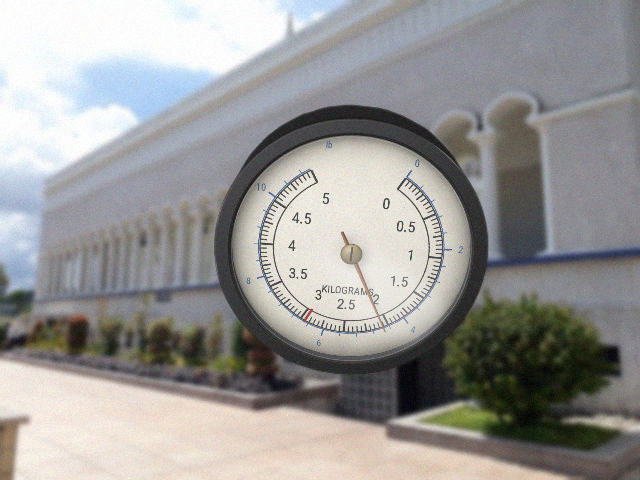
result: 2.05 kg
